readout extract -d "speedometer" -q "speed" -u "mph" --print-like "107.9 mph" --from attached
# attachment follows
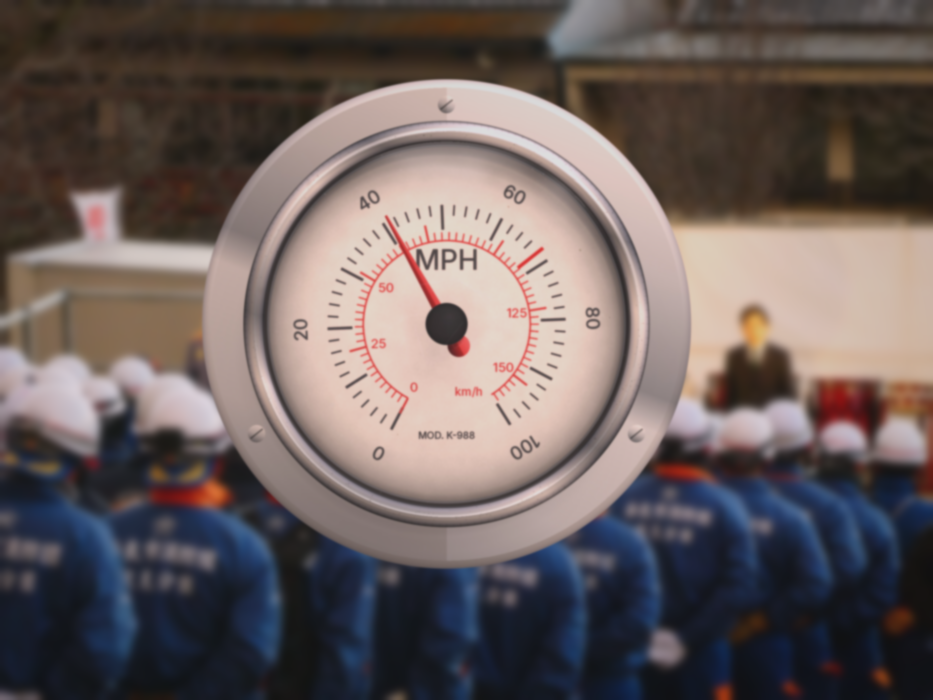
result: 41 mph
